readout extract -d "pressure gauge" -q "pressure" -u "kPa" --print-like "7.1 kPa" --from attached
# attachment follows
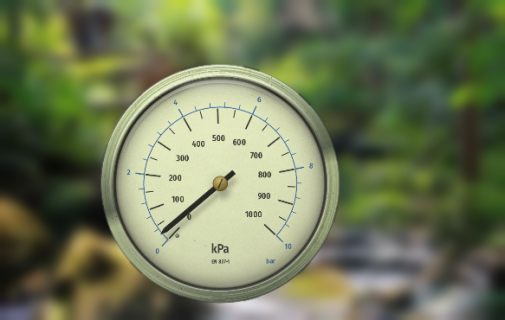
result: 25 kPa
